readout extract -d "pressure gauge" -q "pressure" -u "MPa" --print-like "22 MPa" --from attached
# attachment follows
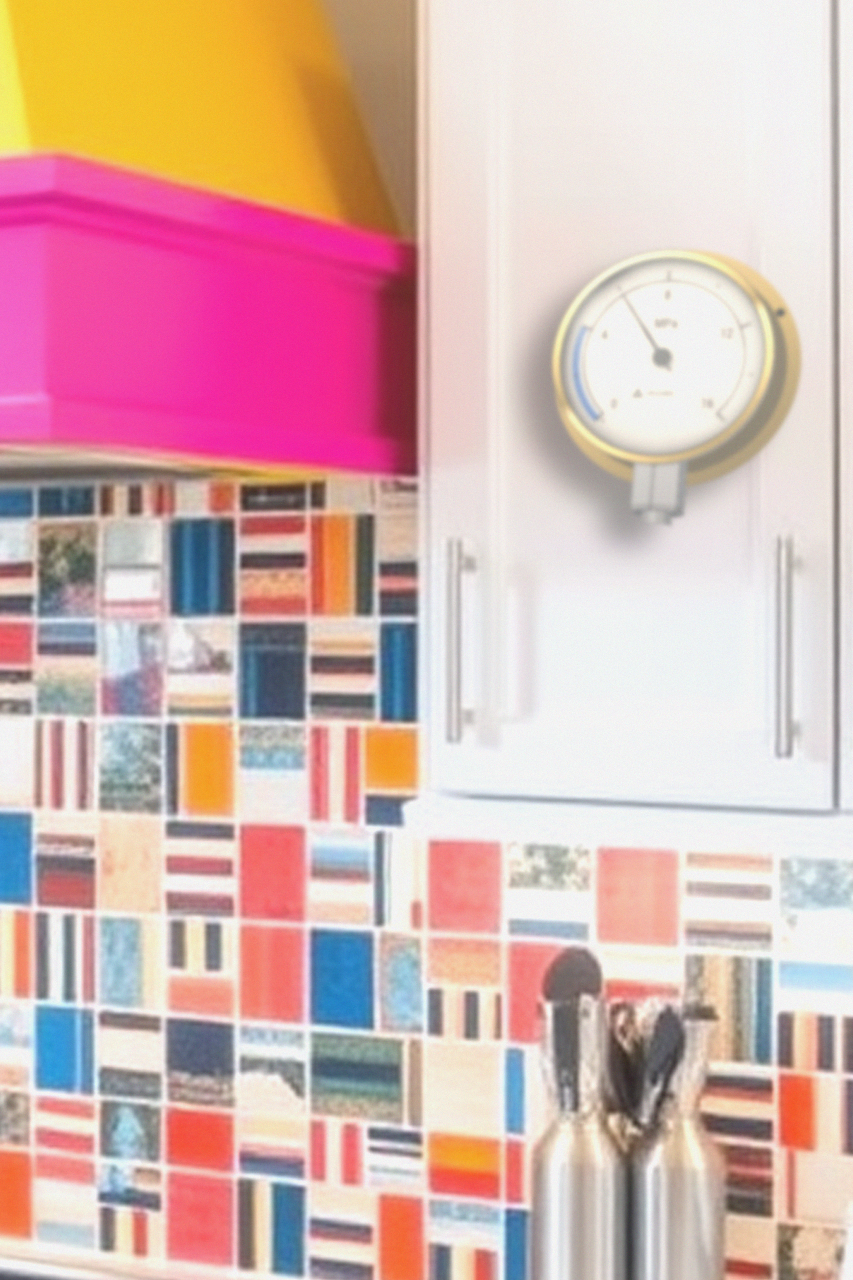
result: 6 MPa
